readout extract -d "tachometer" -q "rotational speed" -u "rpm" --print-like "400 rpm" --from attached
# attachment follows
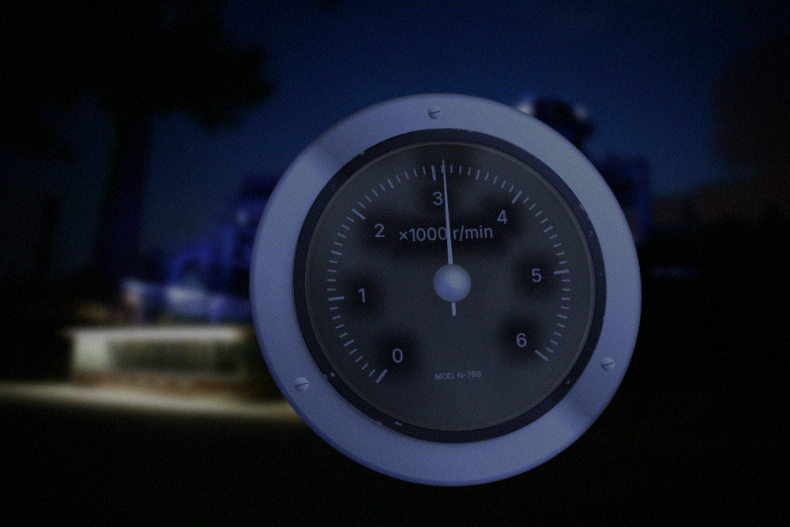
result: 3100 rpm
